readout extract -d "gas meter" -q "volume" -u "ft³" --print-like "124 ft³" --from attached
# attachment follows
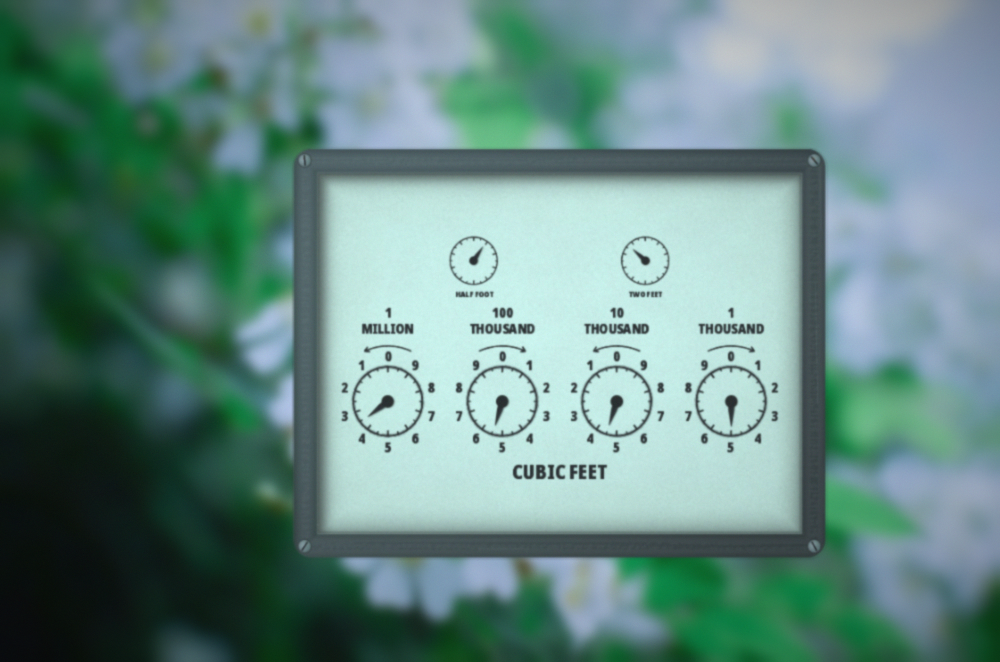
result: 354500 ft³
